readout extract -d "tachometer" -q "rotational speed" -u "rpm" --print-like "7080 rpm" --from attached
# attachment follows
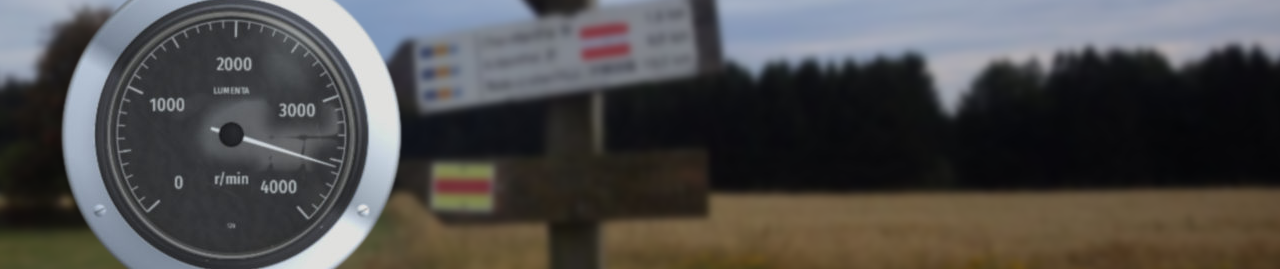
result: 3550 rpm
